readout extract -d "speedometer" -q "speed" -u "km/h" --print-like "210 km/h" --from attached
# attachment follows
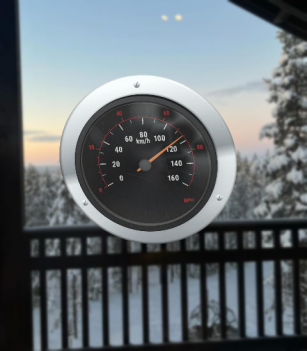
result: 115 km/h
